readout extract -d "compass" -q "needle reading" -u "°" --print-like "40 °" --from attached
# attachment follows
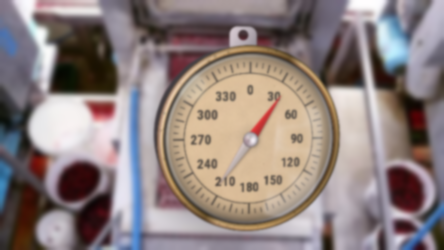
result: 35 °
